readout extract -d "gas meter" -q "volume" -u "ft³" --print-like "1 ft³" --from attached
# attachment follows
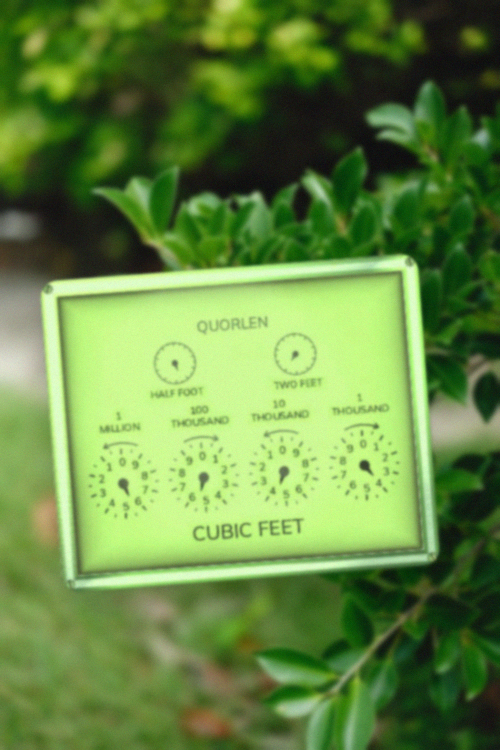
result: 554400 ft³
